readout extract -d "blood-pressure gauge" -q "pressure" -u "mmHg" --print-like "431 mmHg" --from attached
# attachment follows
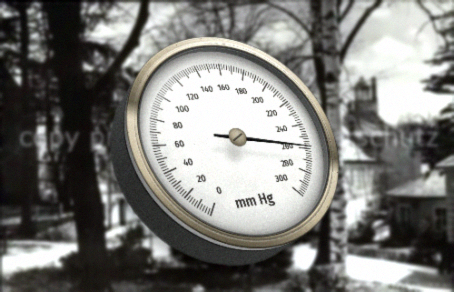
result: 260 mmHg
